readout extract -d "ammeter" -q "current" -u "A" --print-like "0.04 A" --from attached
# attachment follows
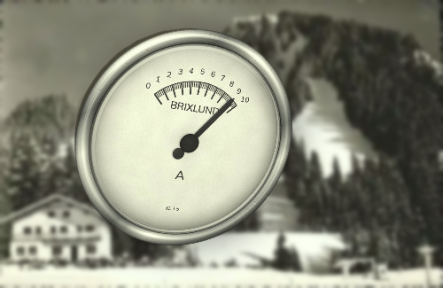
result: 9 A
